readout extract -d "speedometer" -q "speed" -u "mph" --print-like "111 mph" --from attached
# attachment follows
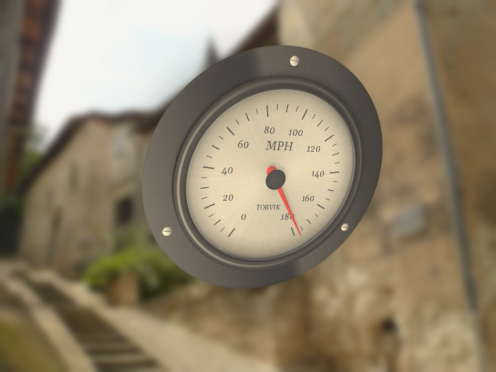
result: 177.5 mph
